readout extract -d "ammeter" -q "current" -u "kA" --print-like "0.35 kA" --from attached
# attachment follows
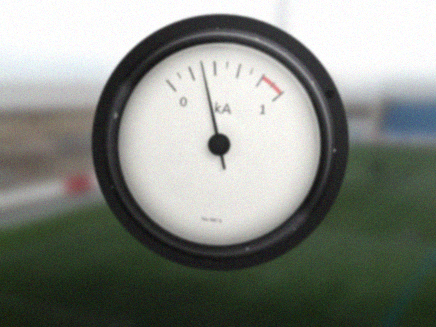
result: 0.3 kA
